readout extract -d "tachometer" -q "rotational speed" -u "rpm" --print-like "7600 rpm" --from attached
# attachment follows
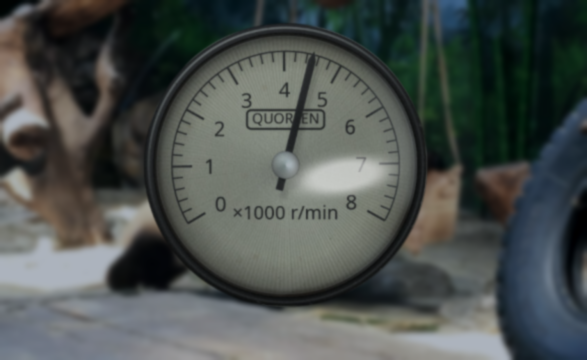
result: 4500 rpm
